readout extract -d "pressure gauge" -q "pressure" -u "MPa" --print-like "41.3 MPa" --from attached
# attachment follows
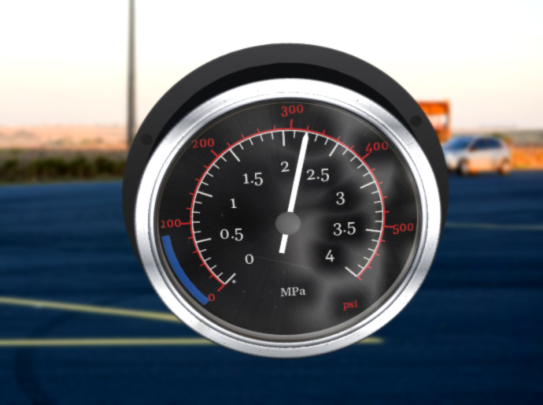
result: 2.2 MPa
